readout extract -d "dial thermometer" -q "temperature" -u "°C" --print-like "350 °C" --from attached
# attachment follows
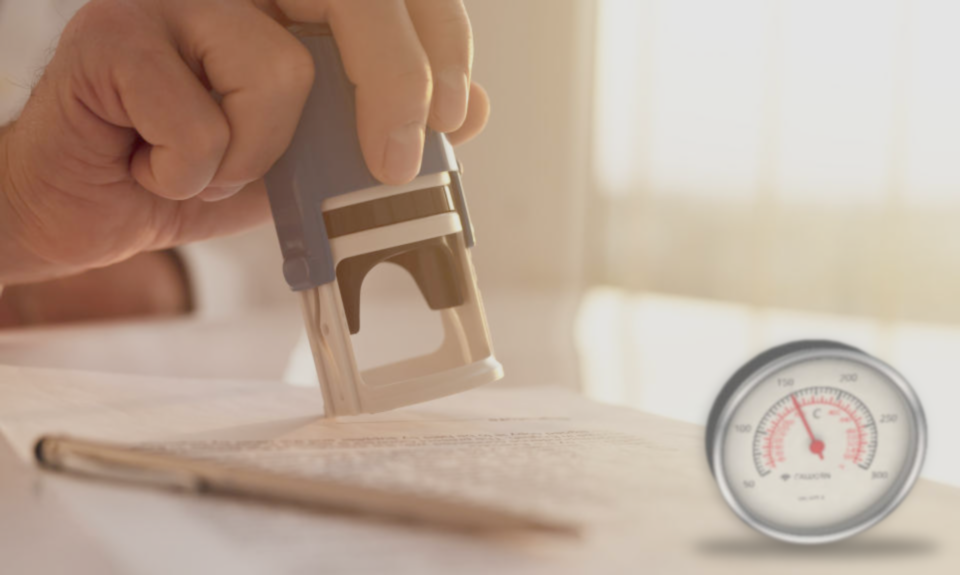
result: 150 °C
